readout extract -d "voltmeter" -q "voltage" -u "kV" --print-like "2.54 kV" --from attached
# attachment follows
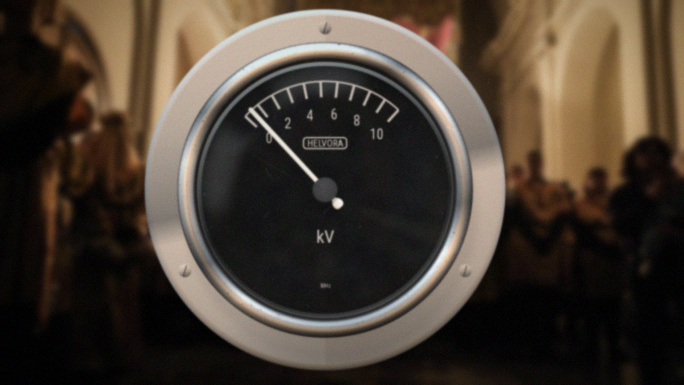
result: 0.5 kV
